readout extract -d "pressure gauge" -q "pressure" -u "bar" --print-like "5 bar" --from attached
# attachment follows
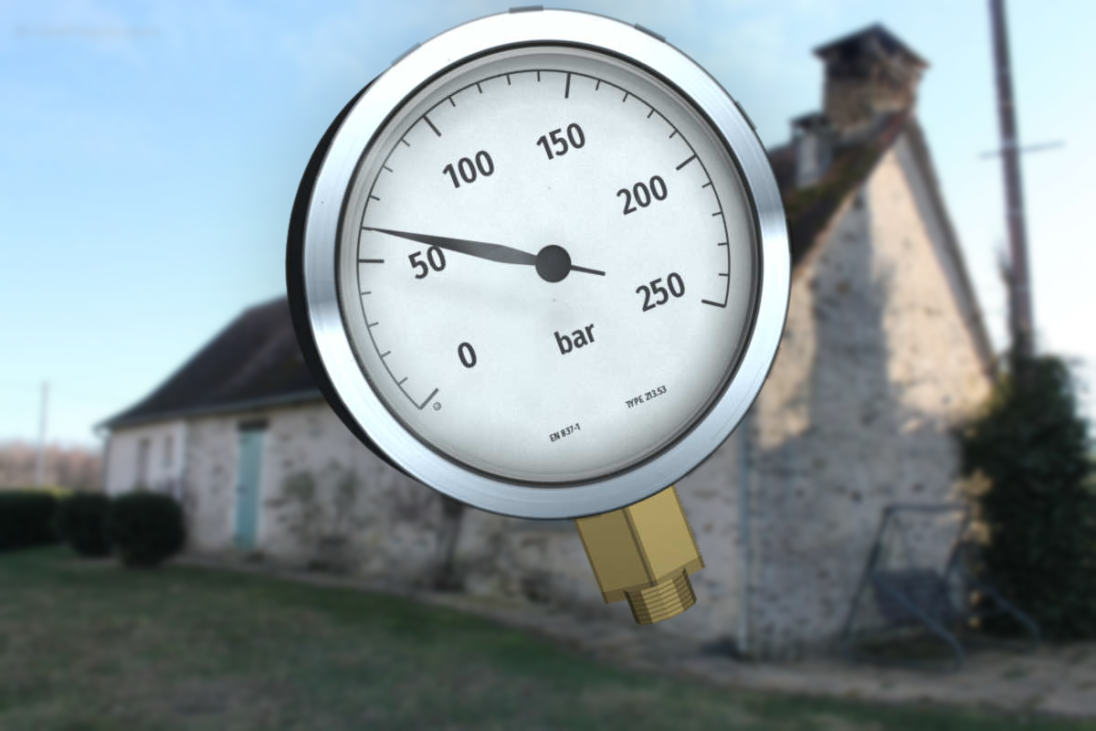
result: 60 bar
